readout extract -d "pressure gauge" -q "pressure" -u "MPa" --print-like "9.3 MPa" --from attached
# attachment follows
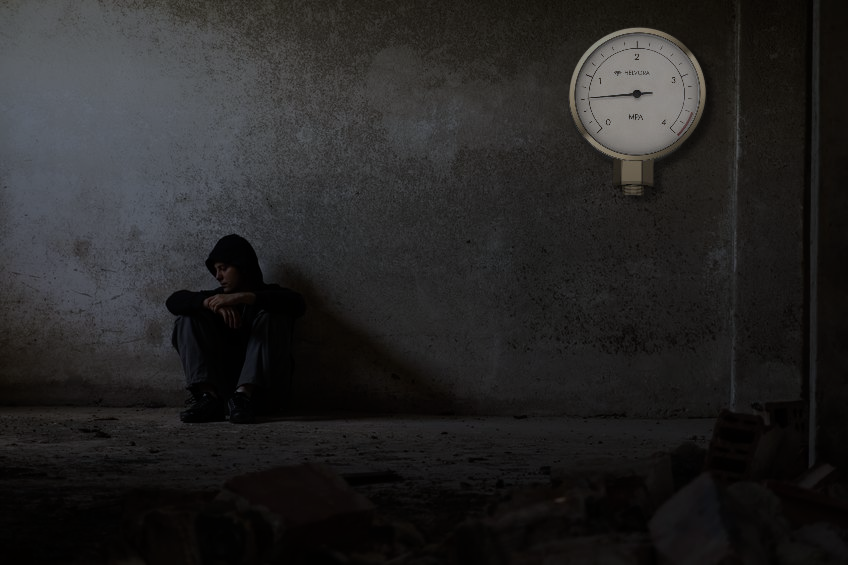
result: 0.6 MPa
